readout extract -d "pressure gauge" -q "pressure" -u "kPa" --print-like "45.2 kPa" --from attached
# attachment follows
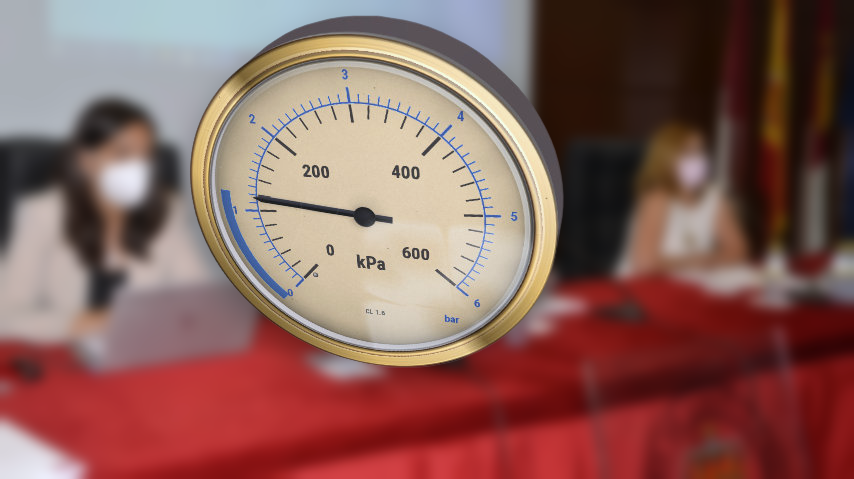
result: 120 kPa
